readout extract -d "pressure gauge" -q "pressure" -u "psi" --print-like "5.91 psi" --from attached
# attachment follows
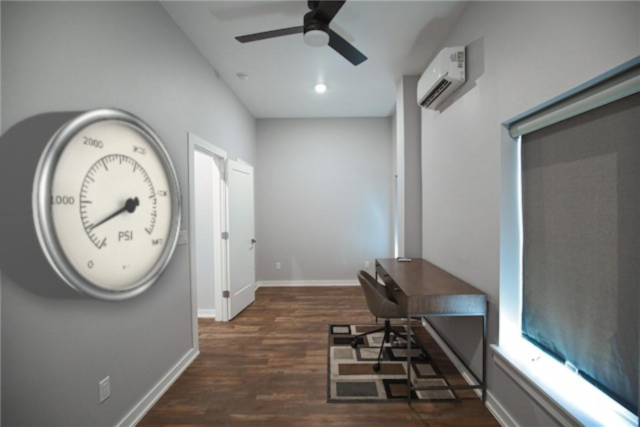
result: 500 psi
